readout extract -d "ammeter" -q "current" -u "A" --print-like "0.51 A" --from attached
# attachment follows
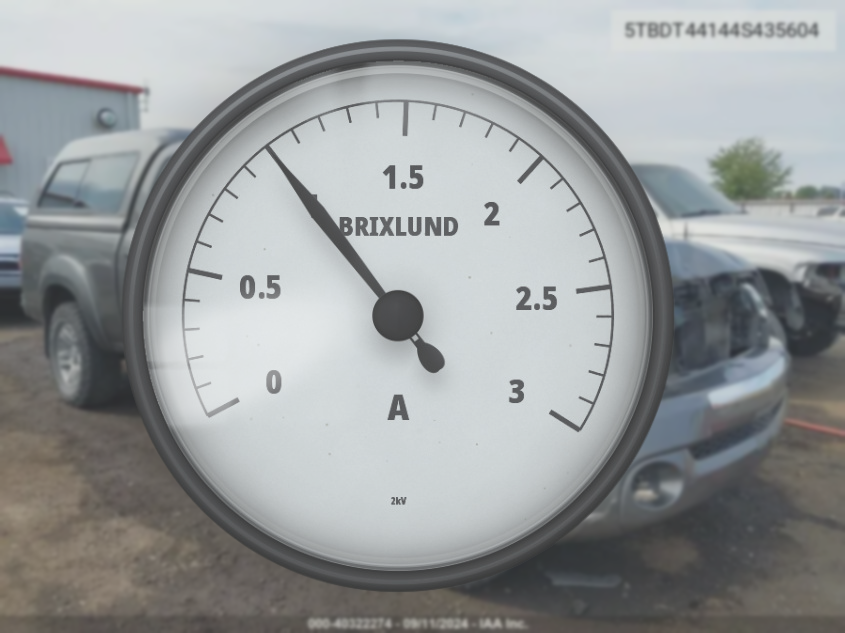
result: 1 A
